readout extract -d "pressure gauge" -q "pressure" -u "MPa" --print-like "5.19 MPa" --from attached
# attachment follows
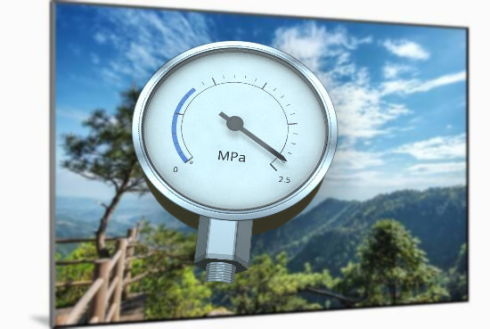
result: 2.4 MPa
